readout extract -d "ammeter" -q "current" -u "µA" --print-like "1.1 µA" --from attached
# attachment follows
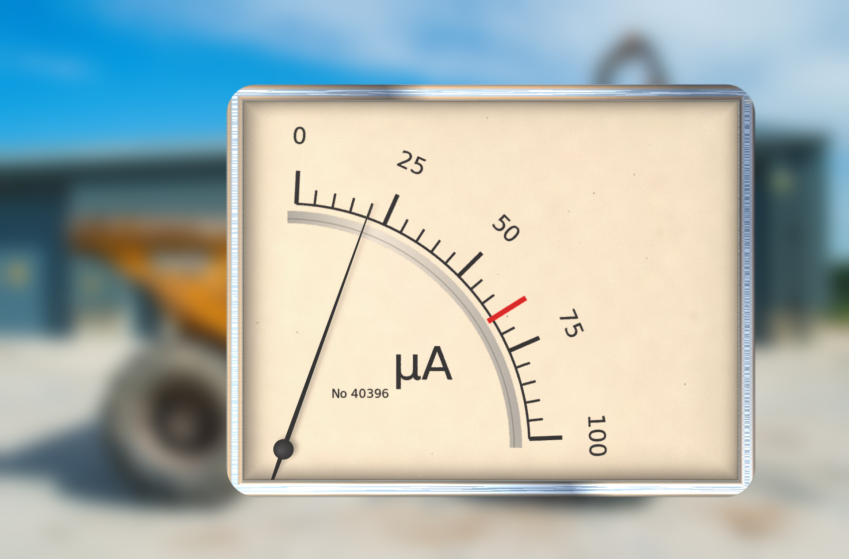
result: 20 µA
